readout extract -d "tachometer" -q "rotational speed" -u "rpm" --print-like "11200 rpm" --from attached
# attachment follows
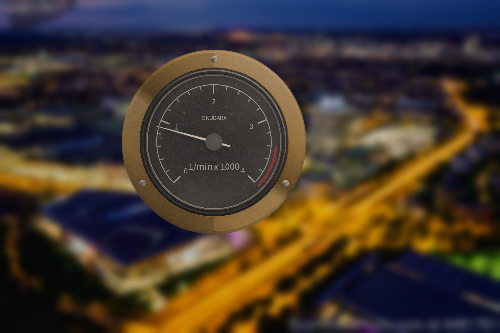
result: 900 rpm
